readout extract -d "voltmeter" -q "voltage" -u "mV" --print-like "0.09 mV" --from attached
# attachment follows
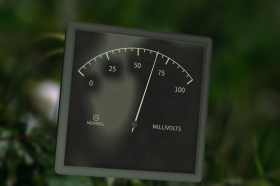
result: 65 mV
